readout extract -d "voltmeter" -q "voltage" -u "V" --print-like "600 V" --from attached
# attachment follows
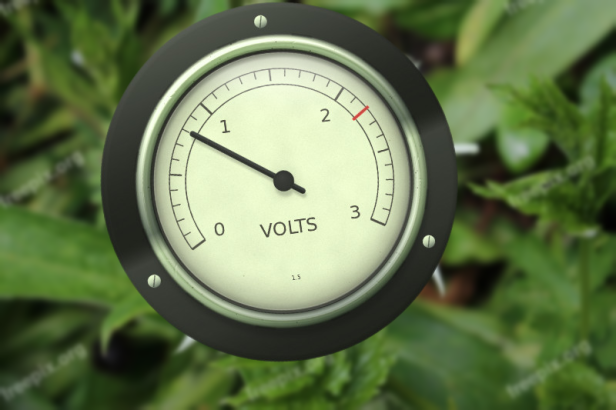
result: 0.8 V
